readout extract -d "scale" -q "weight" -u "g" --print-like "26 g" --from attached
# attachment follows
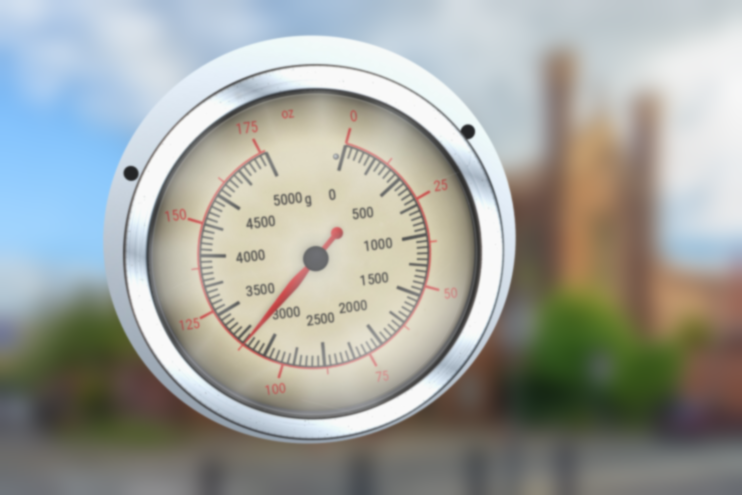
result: 3200 g
